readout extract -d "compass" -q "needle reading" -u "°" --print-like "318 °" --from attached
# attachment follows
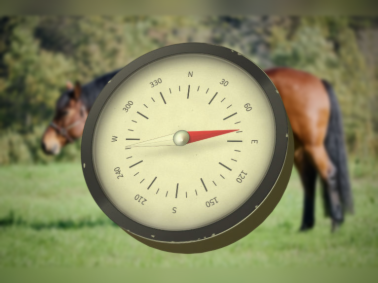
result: 80 °
